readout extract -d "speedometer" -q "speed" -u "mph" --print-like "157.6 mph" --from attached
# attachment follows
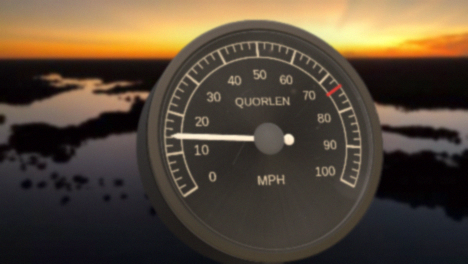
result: 14 mph
